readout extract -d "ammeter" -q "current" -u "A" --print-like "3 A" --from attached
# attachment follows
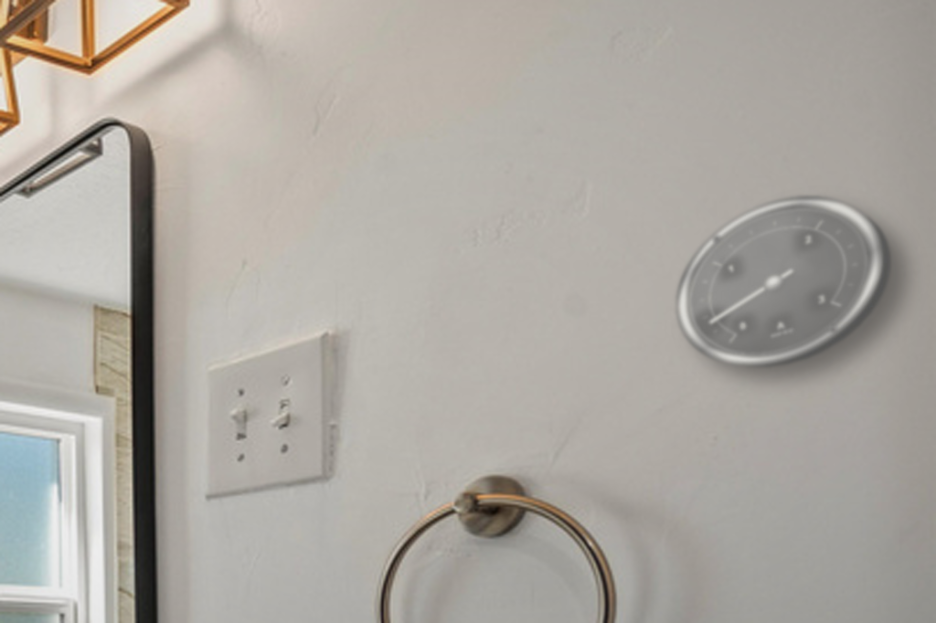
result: 0.3 A
